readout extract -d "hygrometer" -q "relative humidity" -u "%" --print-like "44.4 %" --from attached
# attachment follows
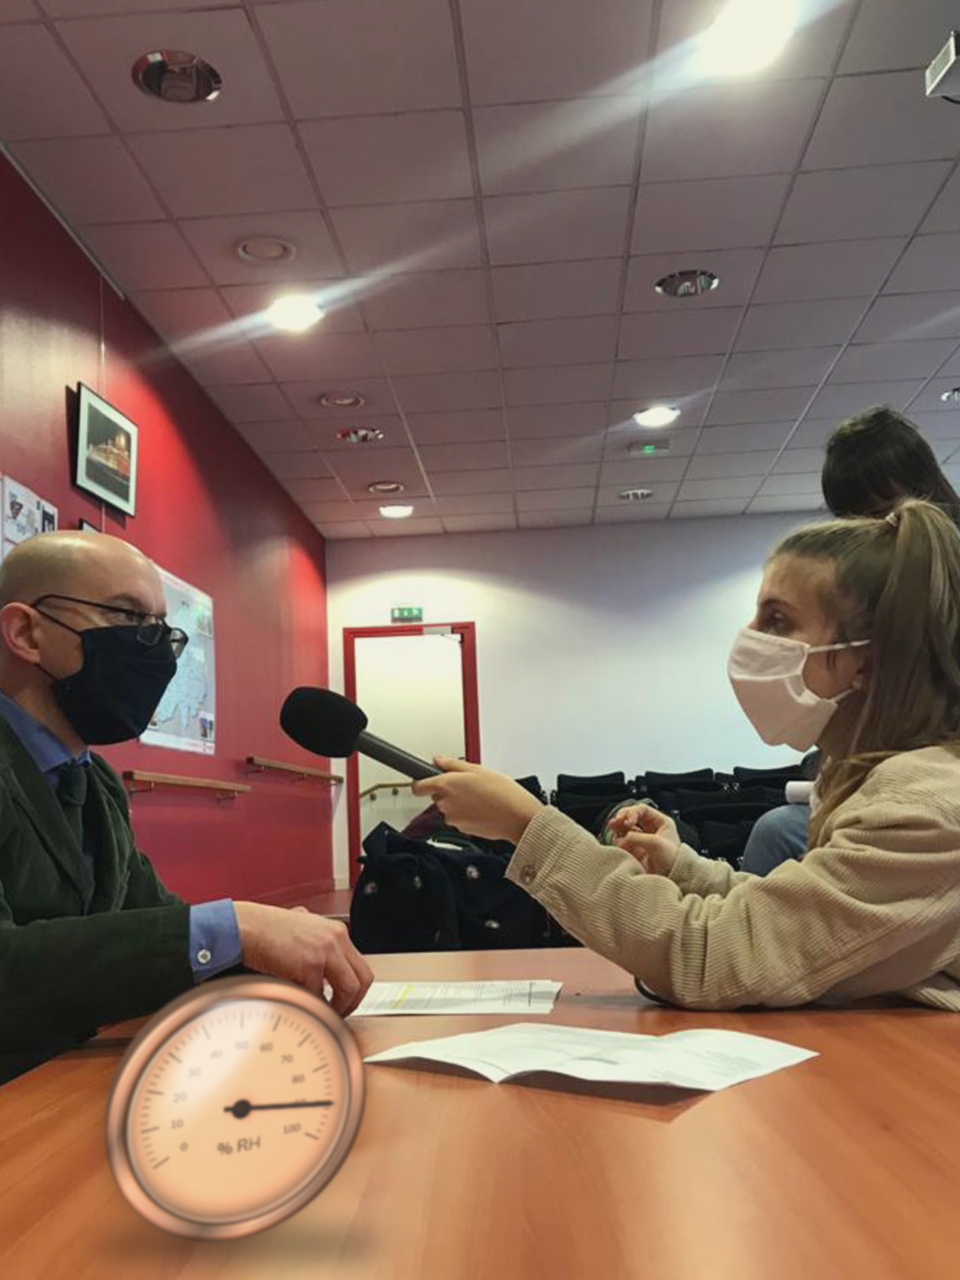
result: 90 %
